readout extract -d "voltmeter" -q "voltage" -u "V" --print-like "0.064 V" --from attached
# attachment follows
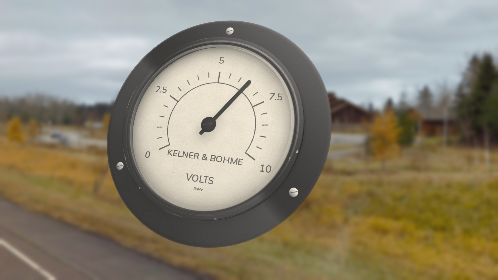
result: 6.5 V
